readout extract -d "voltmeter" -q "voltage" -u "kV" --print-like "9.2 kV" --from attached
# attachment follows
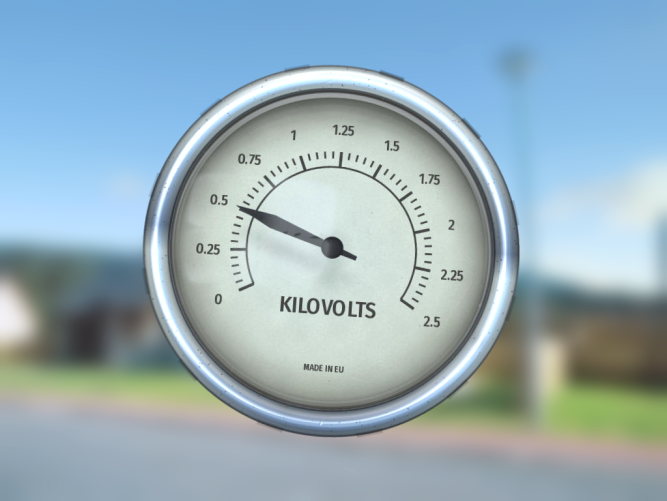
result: 0.5 kV
